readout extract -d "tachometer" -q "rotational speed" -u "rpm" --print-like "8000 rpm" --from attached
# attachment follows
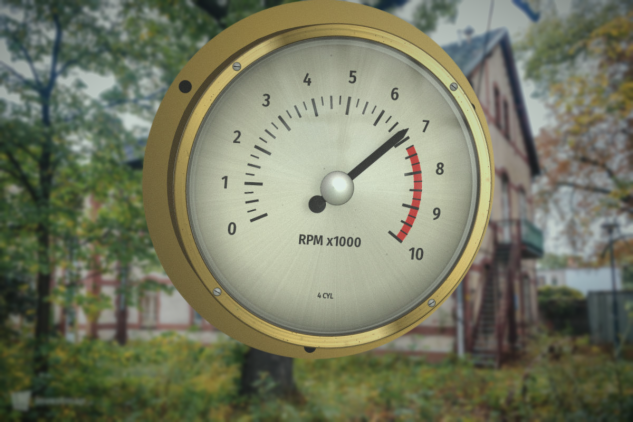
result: 6750 rpm
